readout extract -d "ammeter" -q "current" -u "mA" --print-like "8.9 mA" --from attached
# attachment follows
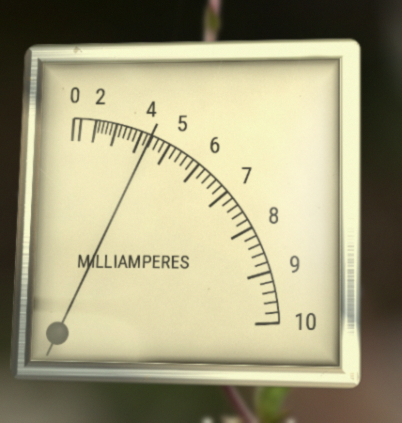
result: 4.4 mA
